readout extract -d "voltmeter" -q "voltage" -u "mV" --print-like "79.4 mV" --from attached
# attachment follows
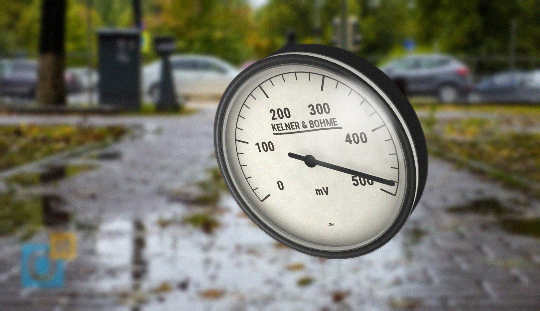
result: 480 mV
